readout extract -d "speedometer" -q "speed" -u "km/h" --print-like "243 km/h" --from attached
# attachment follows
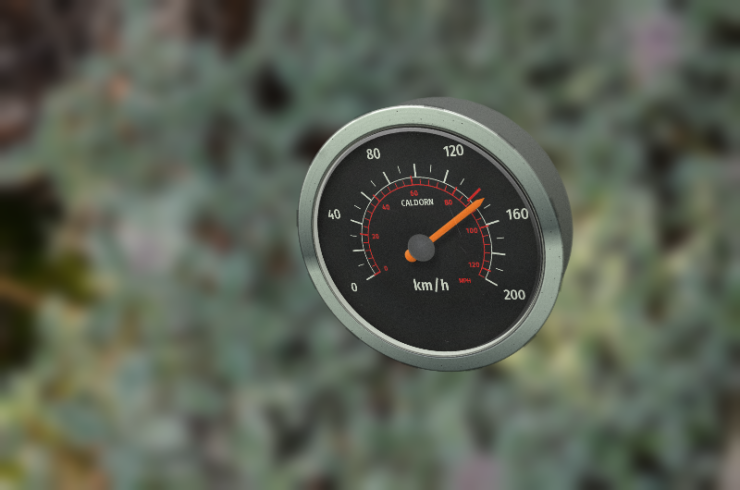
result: 145 km/h
